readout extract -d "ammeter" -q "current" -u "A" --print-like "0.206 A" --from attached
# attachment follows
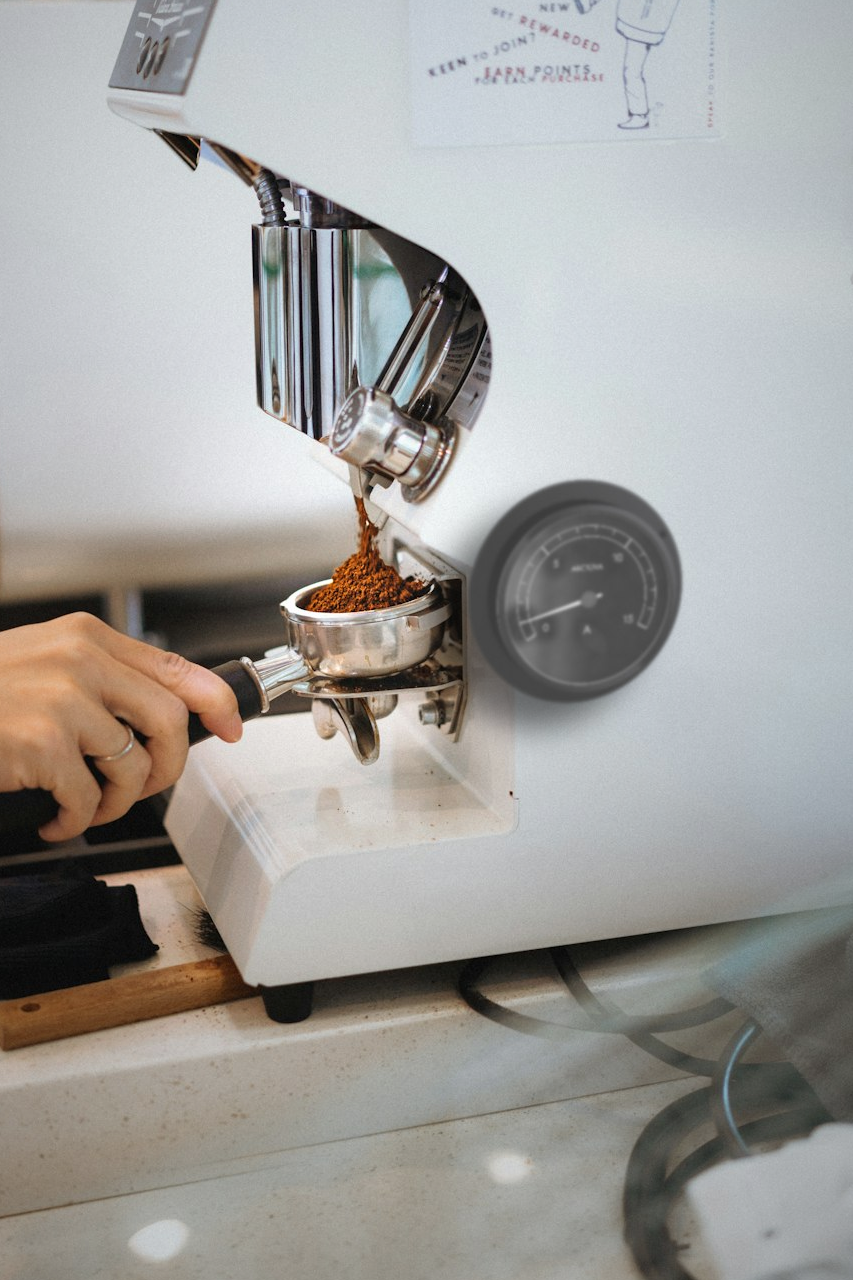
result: 1 A
